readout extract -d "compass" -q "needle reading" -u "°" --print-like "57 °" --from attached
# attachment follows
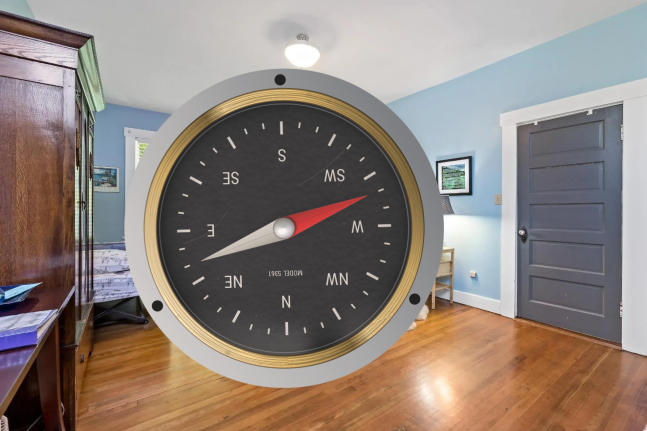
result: 250 °
